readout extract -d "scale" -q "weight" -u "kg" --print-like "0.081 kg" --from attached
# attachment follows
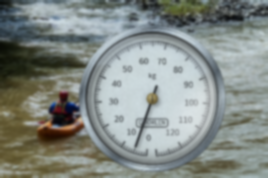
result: 5 kg
